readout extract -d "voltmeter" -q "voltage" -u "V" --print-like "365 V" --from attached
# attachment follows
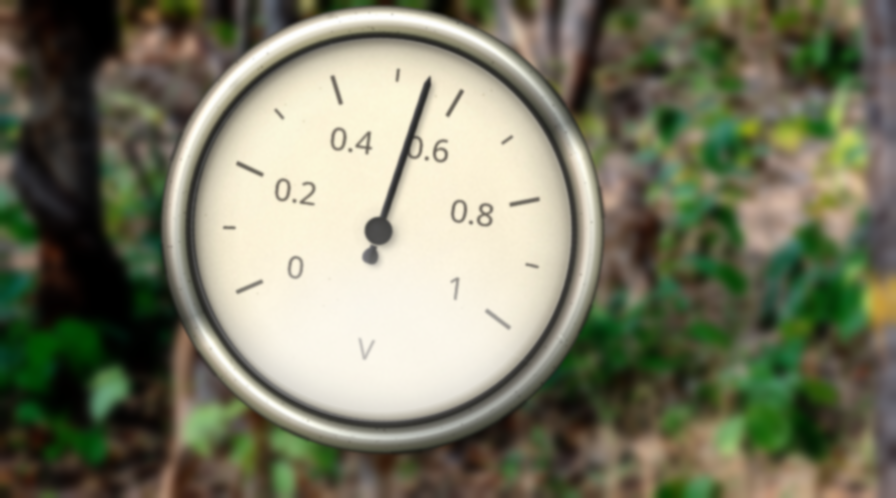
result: 0.55 V
